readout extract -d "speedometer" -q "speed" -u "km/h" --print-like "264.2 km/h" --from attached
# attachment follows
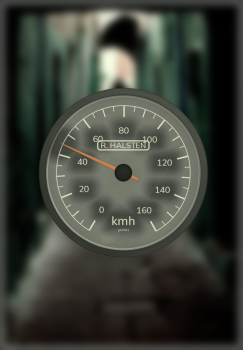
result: 45 km/h
